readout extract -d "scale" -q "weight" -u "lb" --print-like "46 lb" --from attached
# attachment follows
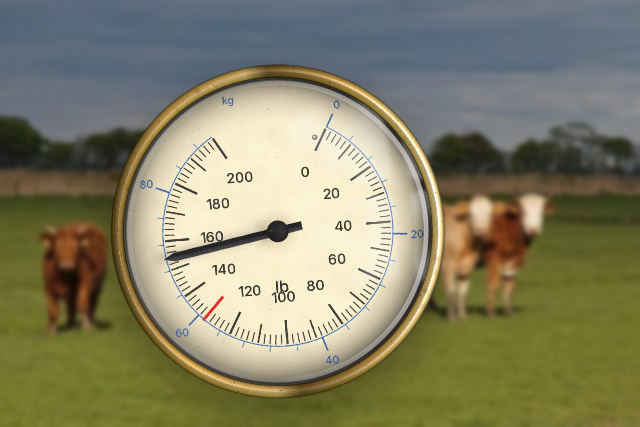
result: 154 lb
